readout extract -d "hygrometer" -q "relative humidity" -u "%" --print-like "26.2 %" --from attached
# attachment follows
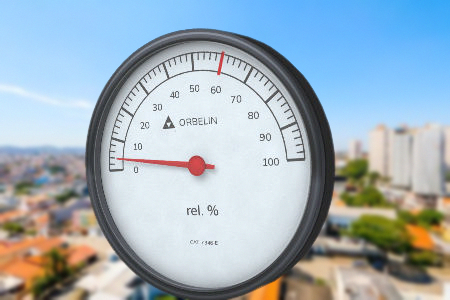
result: 4 %
